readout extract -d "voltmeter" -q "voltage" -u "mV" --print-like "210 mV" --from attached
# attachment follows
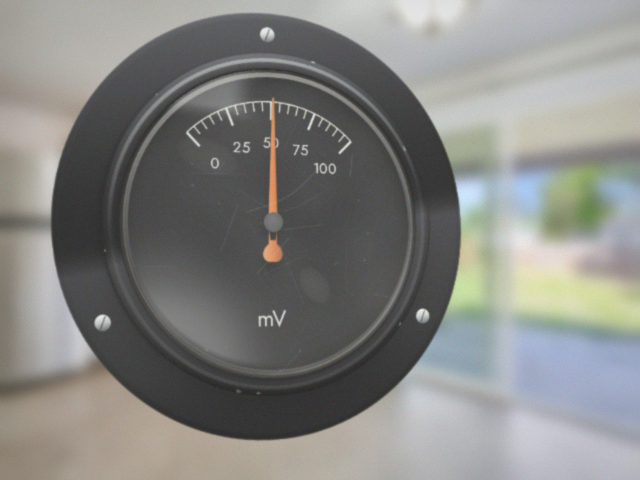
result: 50 mV
